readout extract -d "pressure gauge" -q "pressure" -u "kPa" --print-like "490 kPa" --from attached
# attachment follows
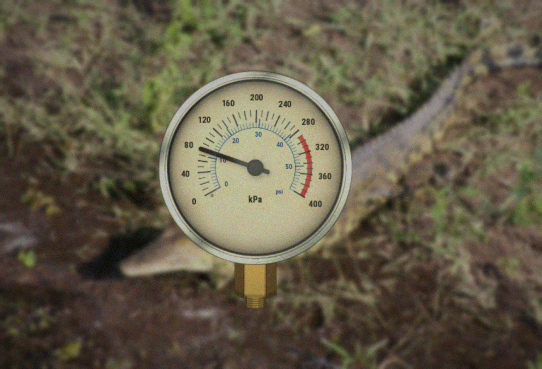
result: 80 kPa
